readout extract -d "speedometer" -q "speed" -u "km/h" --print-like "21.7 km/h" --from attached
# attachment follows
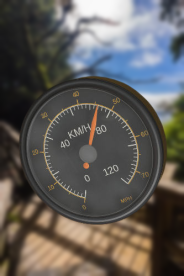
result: 74 km/h
